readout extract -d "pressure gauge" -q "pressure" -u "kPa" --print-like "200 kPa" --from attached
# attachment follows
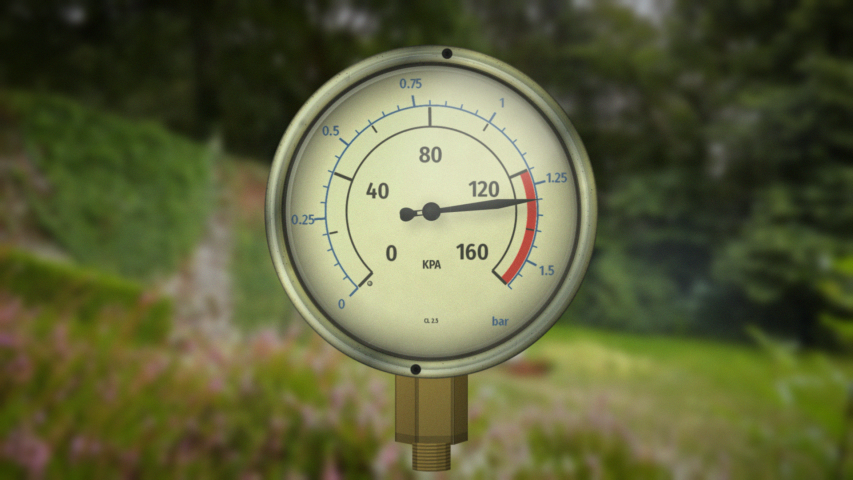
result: 130 kPa
